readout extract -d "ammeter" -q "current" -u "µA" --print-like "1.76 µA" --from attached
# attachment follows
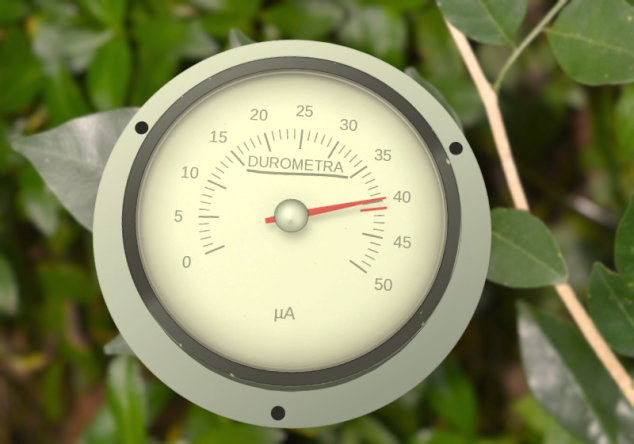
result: 40 µA
